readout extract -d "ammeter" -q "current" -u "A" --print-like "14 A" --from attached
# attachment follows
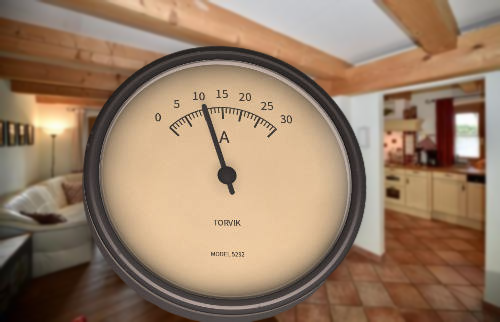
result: 10 A
